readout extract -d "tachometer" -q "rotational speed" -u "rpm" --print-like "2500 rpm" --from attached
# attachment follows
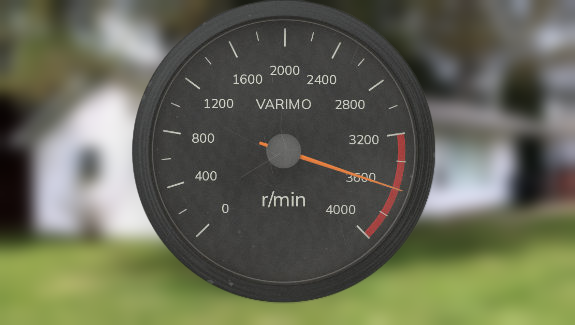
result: 3600 rpm
